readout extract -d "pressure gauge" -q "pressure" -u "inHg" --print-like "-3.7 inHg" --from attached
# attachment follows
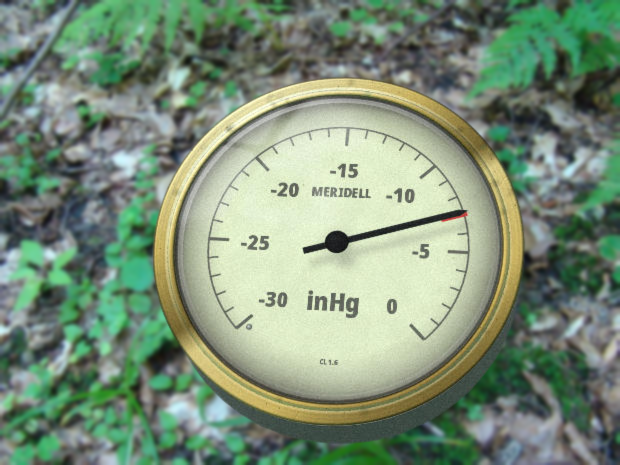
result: -7 inHg
